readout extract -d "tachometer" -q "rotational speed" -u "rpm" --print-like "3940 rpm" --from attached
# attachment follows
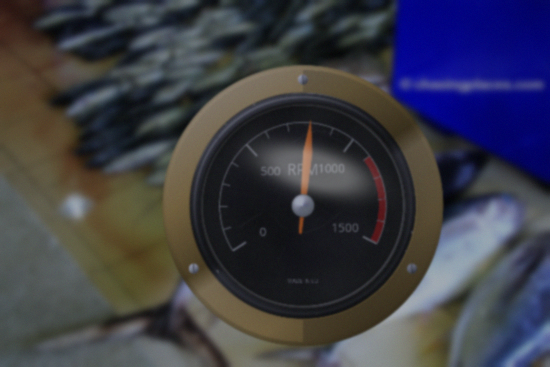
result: 800 rpm
